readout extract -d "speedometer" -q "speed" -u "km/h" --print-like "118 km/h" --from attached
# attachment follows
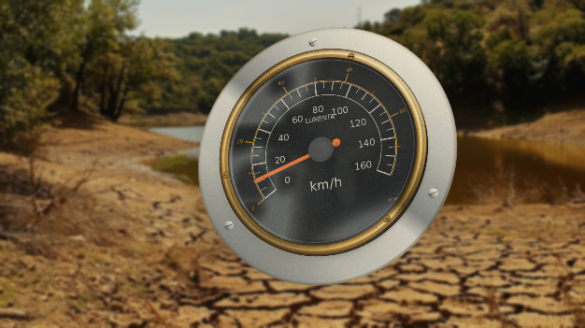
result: 10 km/h
